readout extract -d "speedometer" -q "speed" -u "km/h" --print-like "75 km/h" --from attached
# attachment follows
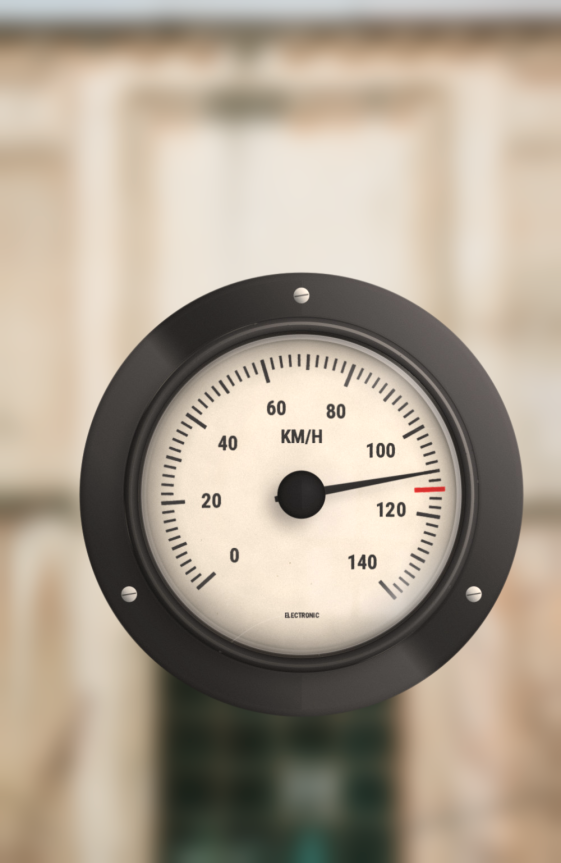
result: 110 km/h
